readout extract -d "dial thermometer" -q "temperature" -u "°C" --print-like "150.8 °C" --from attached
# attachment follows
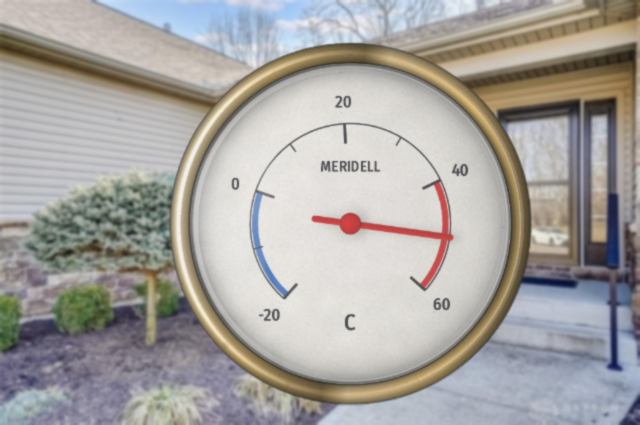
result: 50 °C
